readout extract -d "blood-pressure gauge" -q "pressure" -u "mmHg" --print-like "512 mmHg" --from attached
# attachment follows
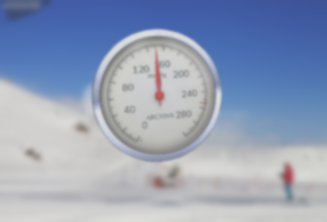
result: 150 mmHg
